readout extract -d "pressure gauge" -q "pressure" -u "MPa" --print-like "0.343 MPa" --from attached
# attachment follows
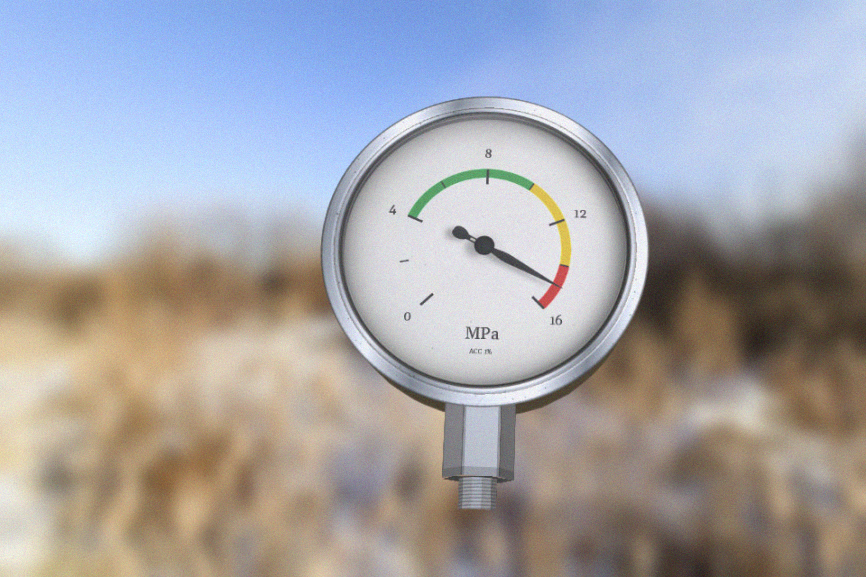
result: 15 MPa
